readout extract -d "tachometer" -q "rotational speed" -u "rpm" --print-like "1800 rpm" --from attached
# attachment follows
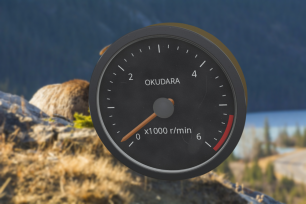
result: 200 rpm
